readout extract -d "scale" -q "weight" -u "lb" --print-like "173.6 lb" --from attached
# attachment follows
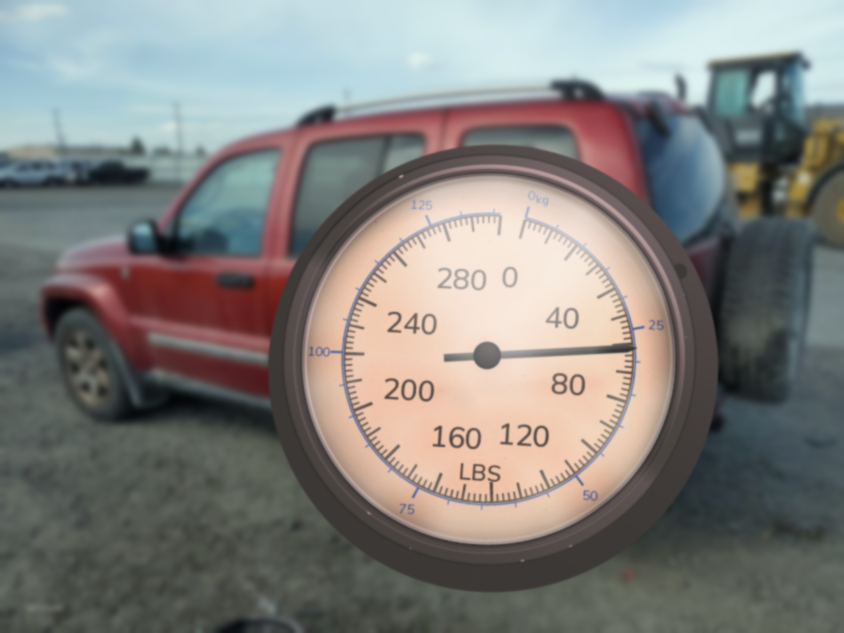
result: 62 lb
